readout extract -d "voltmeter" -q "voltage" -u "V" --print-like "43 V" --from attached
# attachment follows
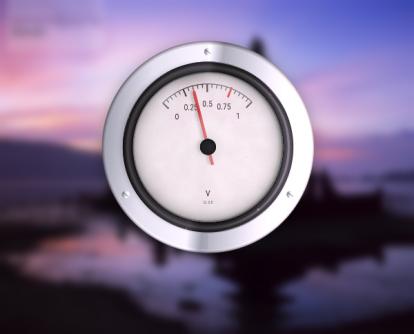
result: 0.35 V
